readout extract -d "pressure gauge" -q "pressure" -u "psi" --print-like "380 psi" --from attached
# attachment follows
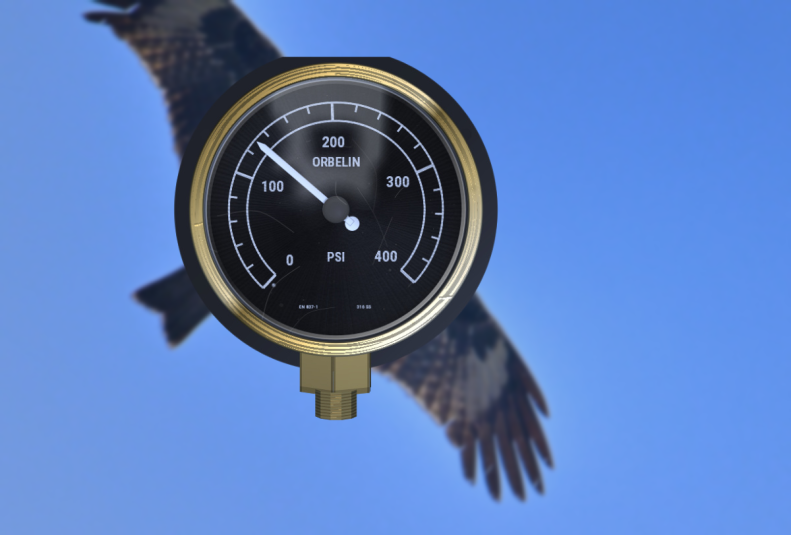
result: 130 psi
